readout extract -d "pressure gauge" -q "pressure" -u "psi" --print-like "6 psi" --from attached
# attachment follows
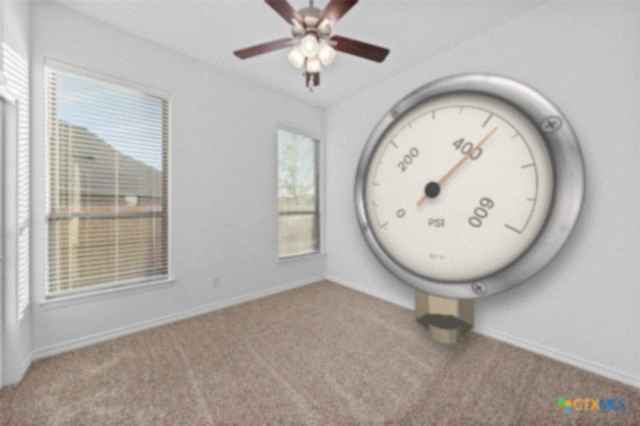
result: 425 psi
